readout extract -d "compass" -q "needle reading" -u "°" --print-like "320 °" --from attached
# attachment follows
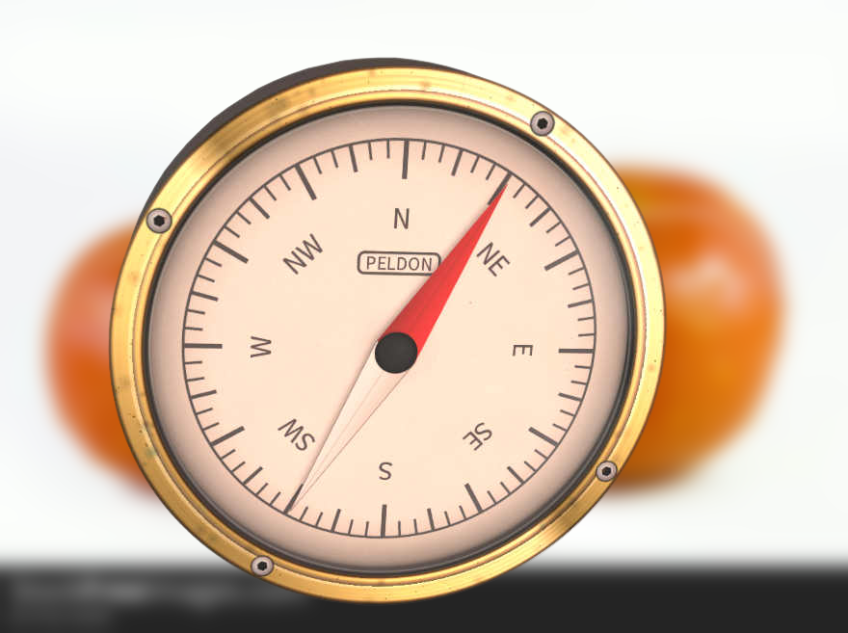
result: 30 °
